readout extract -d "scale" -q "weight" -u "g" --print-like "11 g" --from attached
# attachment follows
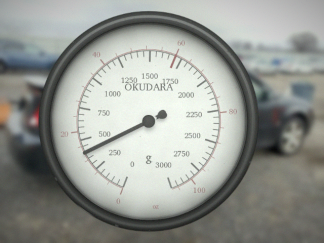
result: 400 g
